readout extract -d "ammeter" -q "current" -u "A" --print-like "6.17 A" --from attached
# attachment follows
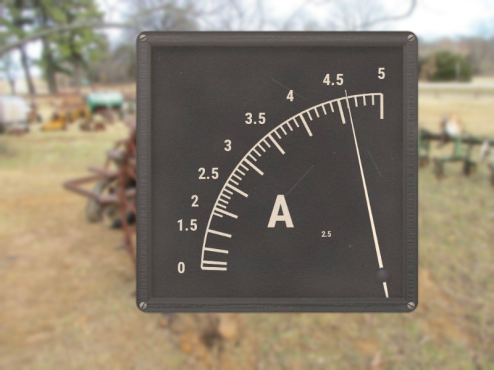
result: 4.6 A
